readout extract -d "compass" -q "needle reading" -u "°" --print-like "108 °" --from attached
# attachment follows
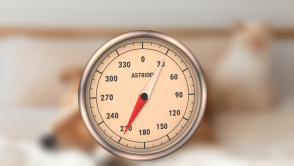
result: 210 °
